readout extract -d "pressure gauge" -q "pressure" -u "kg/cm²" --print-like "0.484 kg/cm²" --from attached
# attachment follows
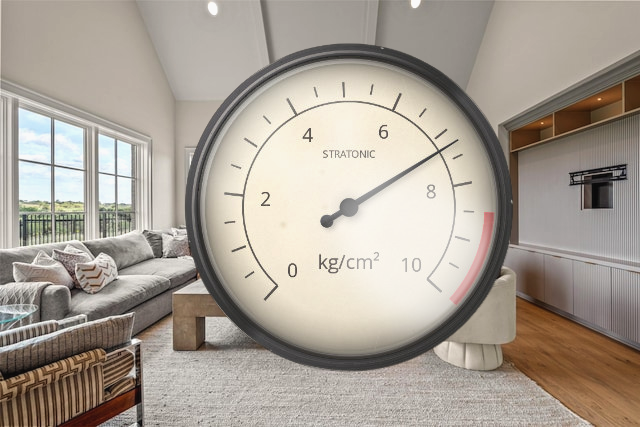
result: 7.25 kg/cm²
